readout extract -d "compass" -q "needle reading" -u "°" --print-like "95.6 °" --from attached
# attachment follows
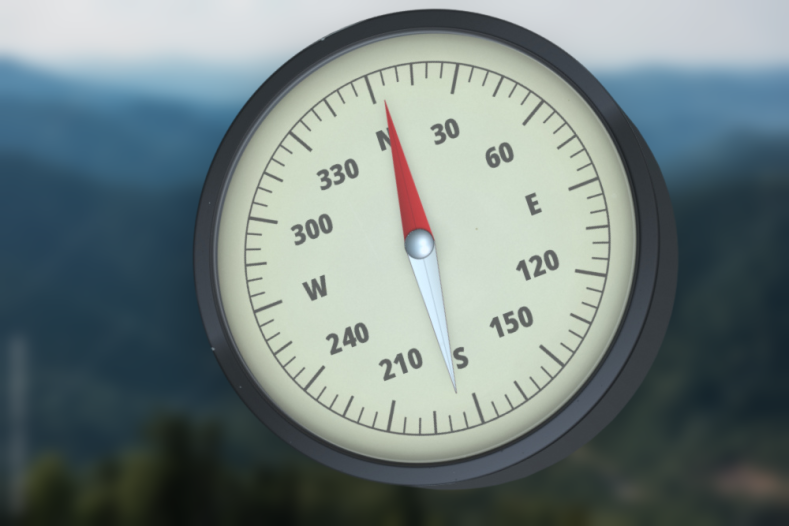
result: 5 °
